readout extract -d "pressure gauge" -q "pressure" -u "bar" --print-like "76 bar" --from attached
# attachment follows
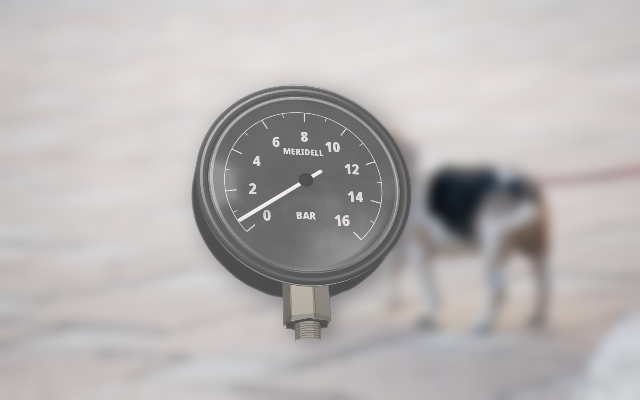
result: 0.5 bar
